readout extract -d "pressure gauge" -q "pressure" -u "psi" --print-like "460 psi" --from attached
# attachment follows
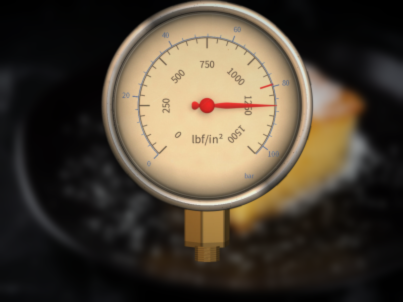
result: 1250 psi
